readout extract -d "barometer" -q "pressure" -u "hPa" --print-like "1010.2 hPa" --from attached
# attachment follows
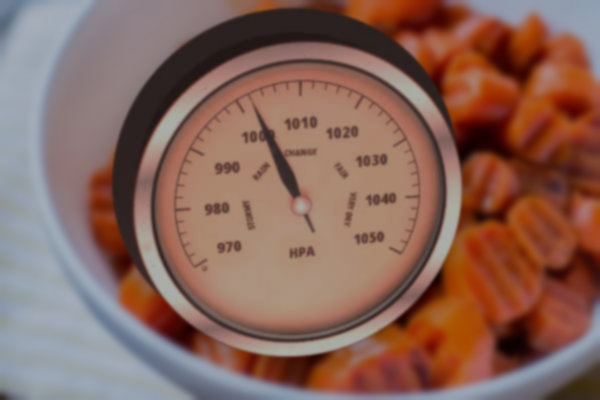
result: 1002 hPa
